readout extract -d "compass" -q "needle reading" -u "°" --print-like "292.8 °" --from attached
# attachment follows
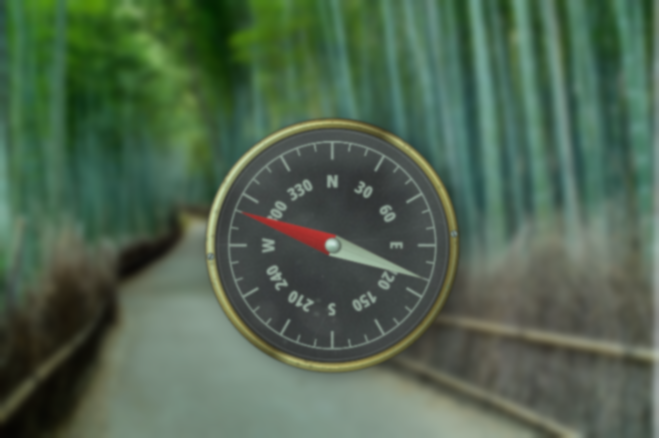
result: 290 °
